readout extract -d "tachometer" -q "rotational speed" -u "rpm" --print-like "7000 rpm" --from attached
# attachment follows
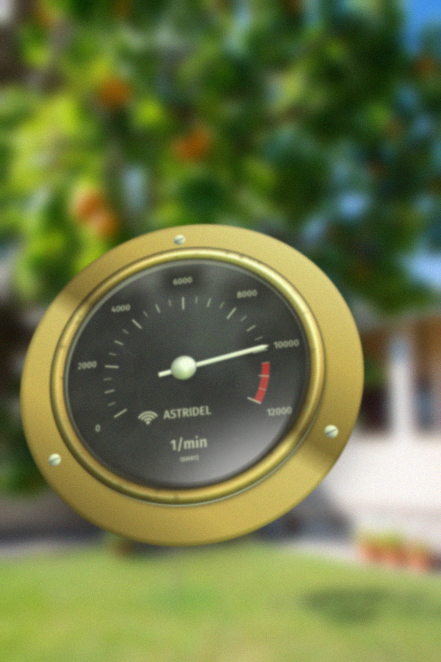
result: 10000 rpm
